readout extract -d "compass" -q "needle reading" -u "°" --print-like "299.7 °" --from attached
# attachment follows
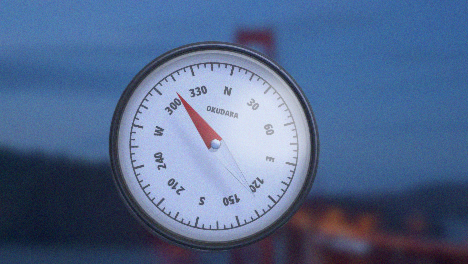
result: 310 °
